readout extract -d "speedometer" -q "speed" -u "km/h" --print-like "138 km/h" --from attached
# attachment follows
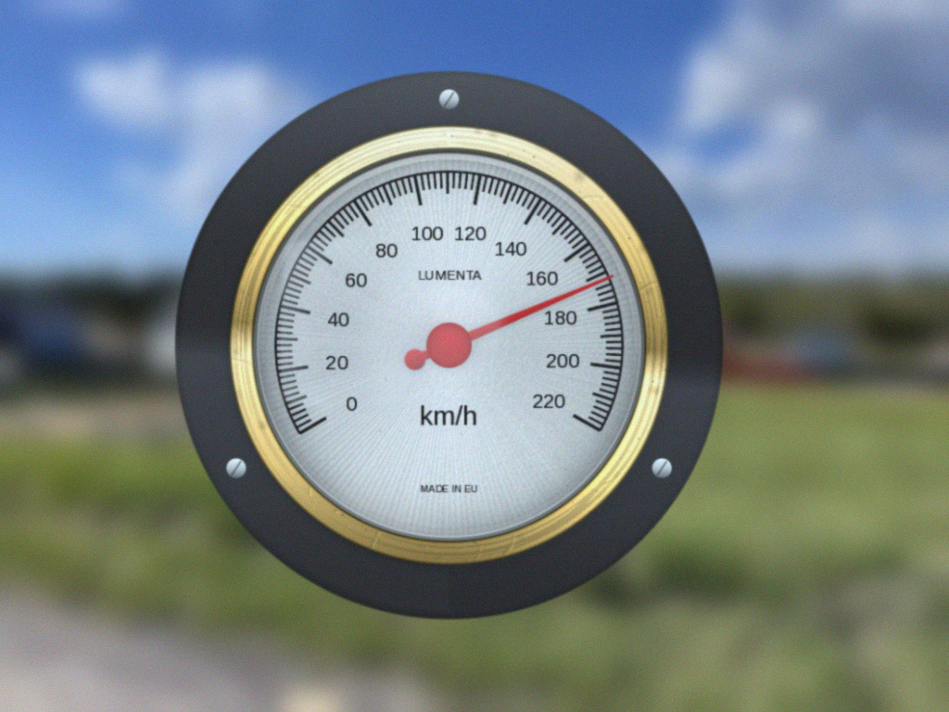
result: 172 km/h
